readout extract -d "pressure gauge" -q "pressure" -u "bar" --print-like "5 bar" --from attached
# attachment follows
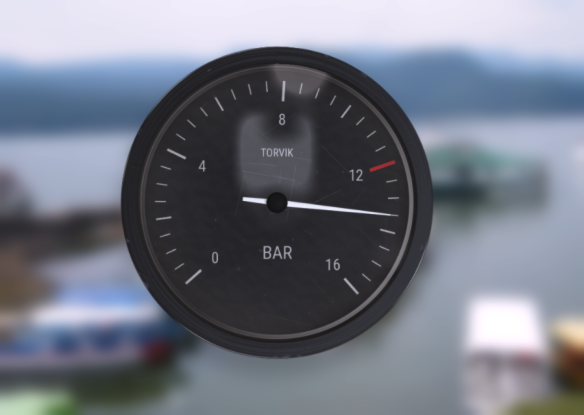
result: 13.5 bar
